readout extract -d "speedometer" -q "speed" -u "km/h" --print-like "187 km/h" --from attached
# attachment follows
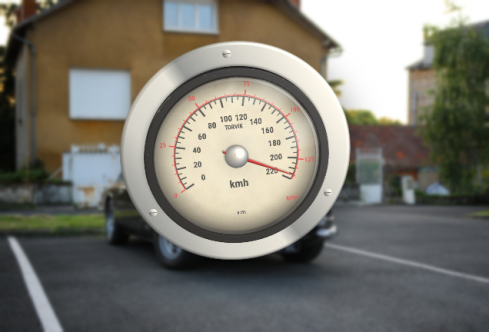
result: 215 km/h
